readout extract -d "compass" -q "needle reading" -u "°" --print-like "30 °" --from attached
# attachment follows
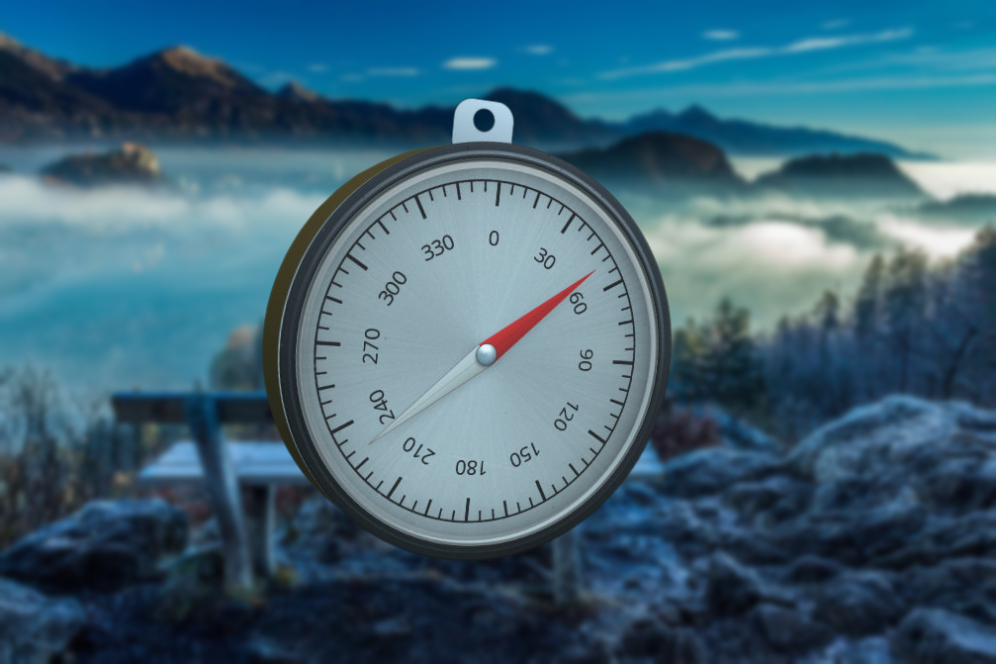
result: 50 °
